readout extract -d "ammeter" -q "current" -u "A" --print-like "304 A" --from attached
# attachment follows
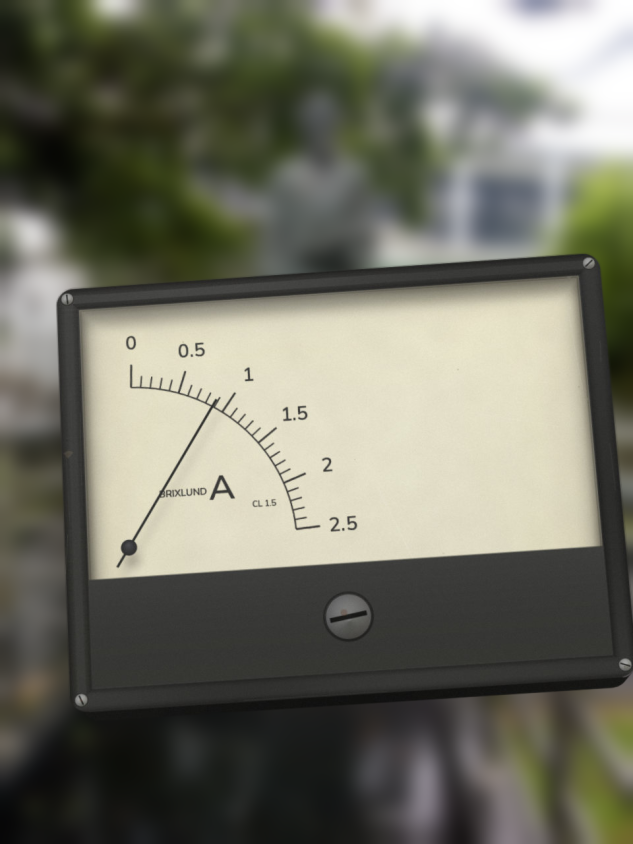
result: 0.9 A
